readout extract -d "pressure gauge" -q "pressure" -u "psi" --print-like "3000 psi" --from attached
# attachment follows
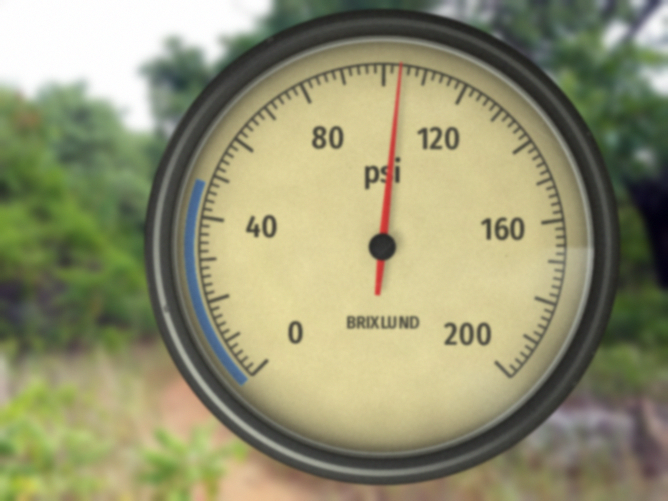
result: 104 psi
